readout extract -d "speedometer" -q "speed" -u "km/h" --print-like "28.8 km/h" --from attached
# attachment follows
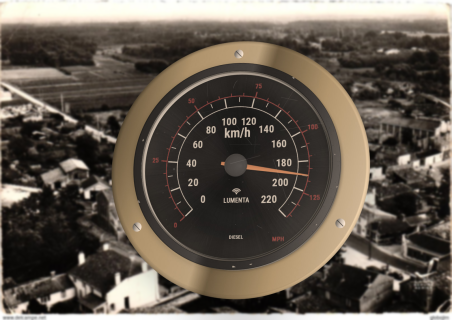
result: 190 km/h
